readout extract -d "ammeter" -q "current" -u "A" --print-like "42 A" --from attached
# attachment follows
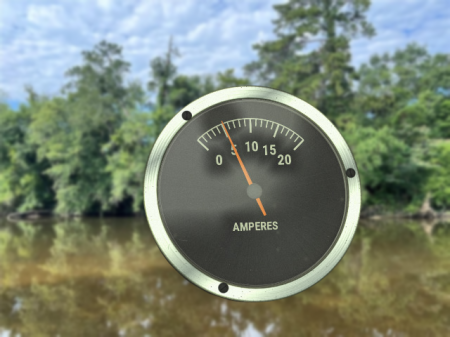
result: 5 A
